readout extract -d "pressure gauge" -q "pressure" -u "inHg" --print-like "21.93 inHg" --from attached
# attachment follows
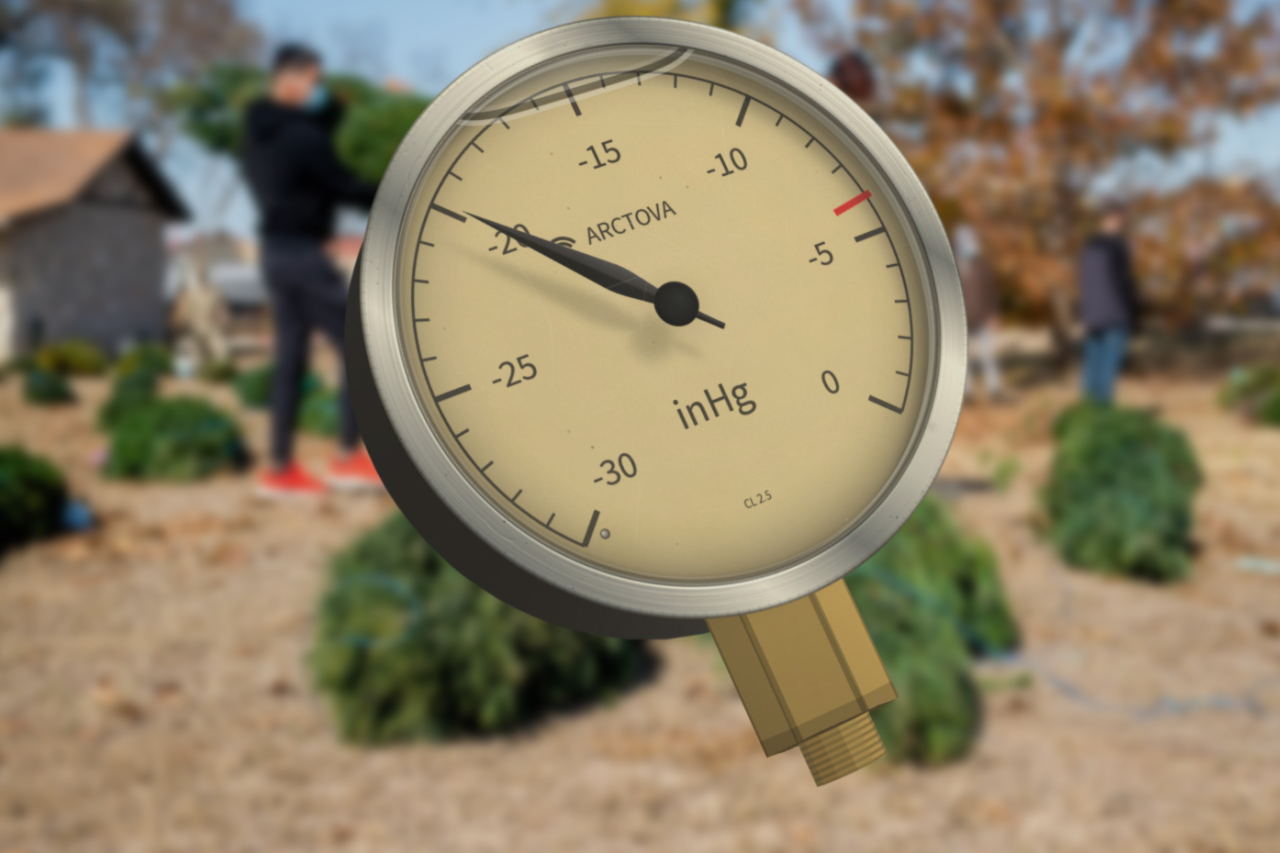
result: -20 inHg
